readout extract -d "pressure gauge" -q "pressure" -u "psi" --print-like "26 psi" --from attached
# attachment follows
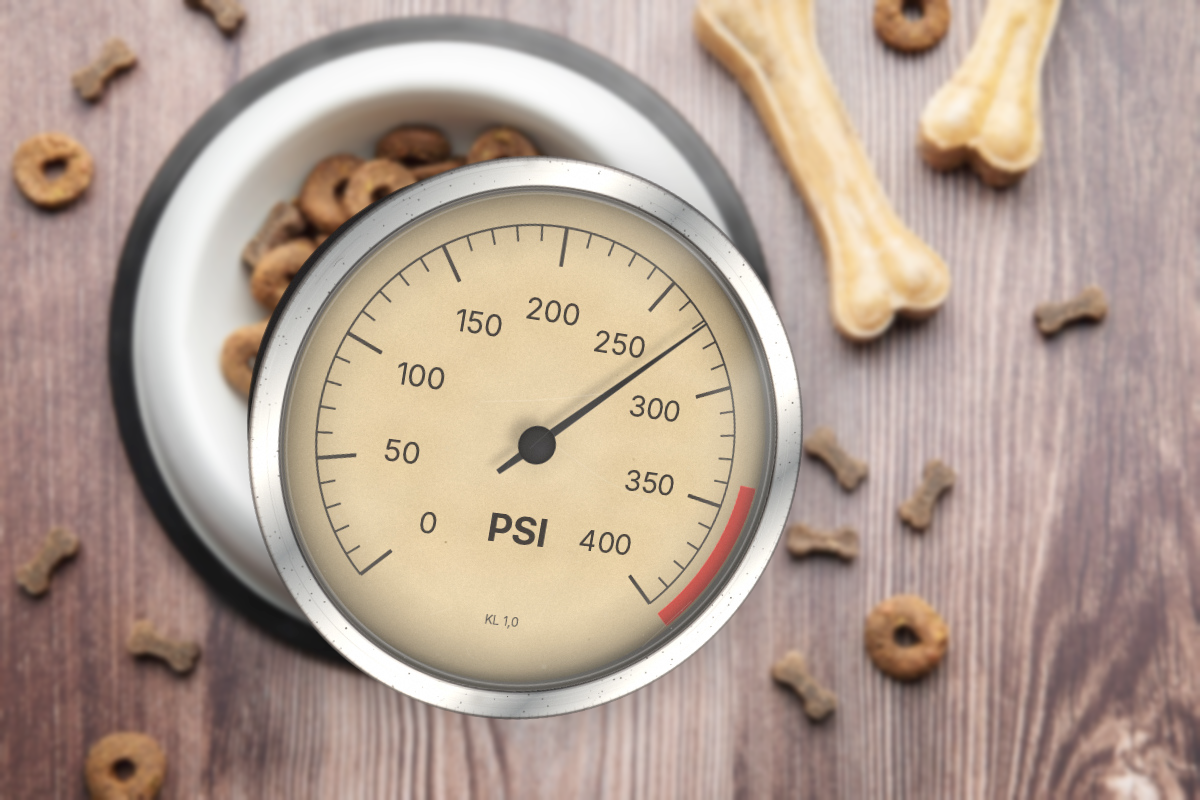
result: 270 psi
